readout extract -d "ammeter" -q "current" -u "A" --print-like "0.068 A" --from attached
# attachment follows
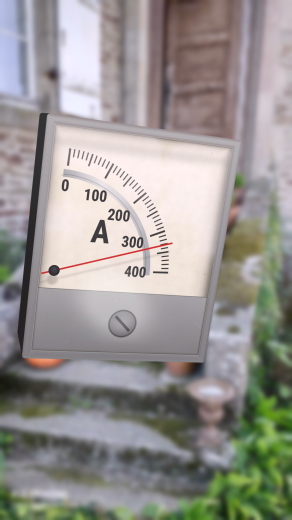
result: 330 A
